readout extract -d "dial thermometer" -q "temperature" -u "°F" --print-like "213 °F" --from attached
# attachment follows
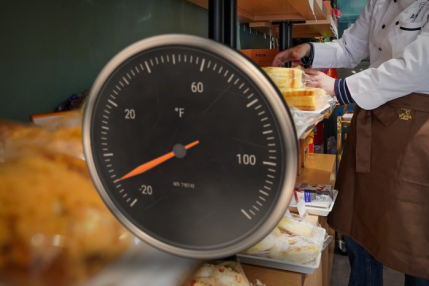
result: -10 °F
